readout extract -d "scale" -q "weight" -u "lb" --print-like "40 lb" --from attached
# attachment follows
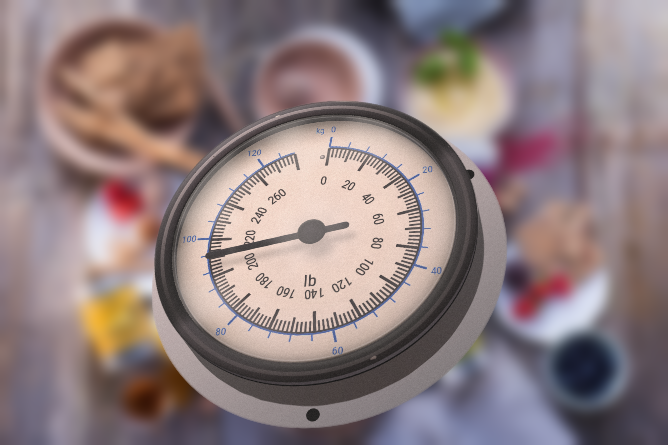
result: 210 lb
